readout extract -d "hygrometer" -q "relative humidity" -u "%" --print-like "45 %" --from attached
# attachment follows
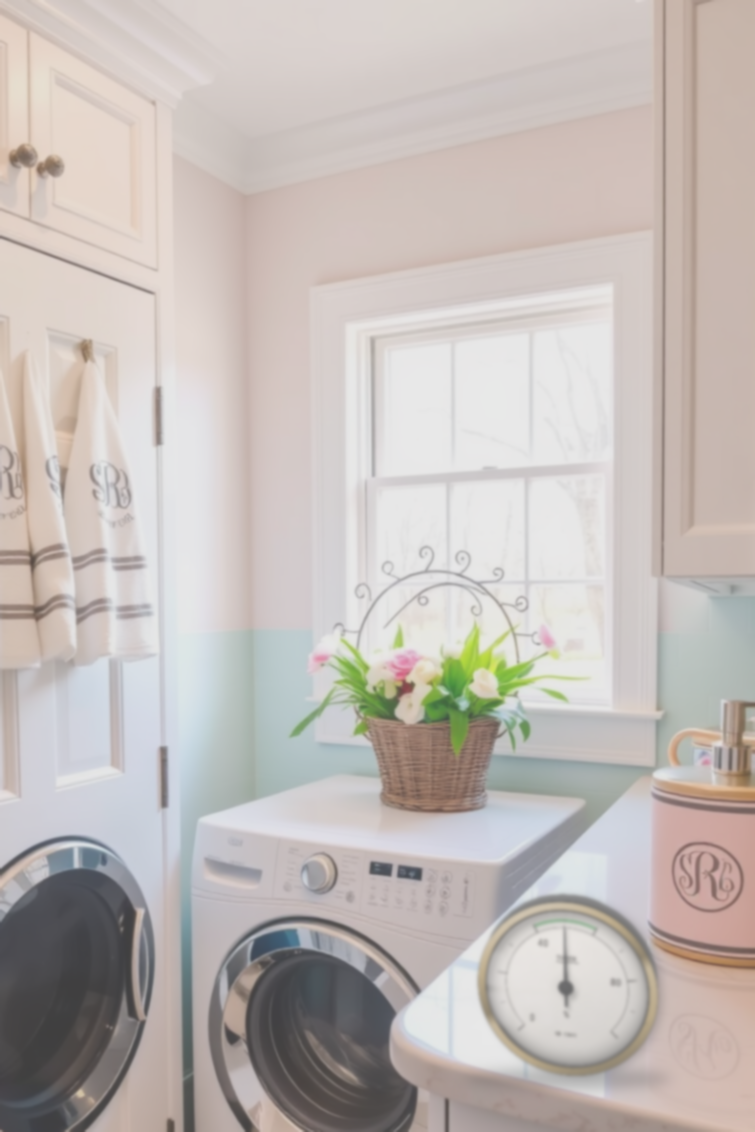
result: 50 %
